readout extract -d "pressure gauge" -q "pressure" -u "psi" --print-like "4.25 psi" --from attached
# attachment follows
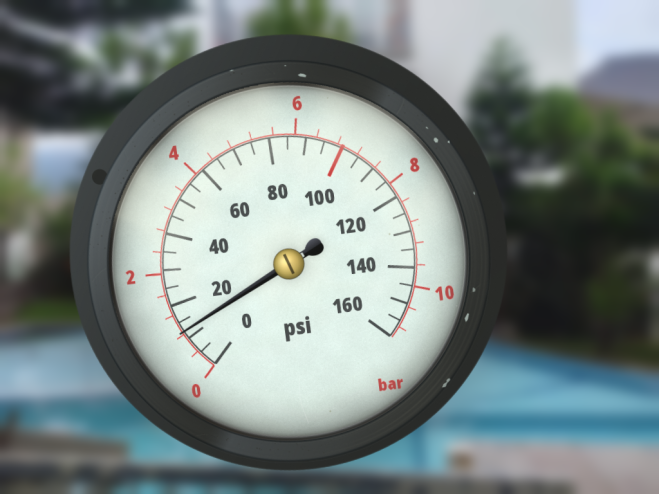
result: 12.5 psi
